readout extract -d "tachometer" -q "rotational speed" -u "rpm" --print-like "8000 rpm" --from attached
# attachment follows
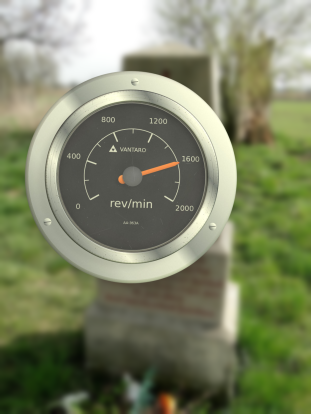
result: 1600 rpm
